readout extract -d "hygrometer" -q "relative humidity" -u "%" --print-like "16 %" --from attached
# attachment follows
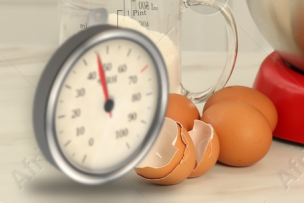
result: 45 %
